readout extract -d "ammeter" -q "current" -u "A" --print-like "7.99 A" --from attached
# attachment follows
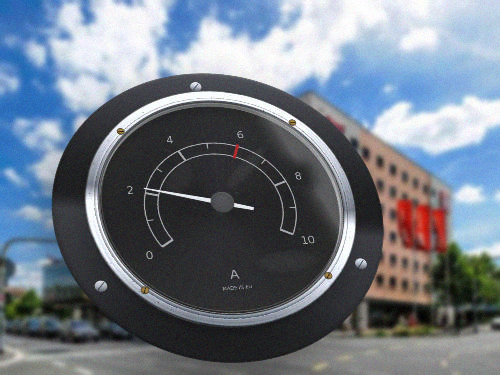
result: 2 A
